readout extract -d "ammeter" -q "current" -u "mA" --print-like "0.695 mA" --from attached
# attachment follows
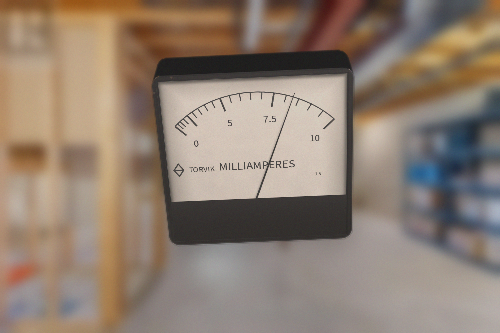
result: 8.25 mA
